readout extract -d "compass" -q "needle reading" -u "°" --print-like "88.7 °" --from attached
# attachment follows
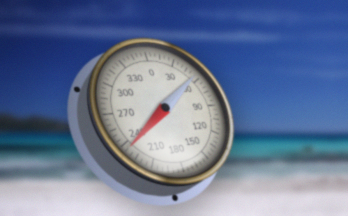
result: 235 °
